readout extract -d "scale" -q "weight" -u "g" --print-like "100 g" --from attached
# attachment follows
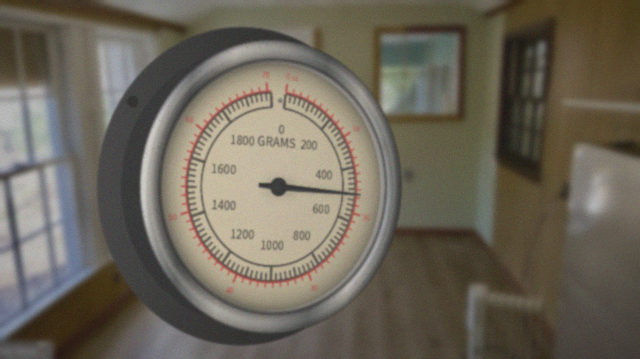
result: 500 g
